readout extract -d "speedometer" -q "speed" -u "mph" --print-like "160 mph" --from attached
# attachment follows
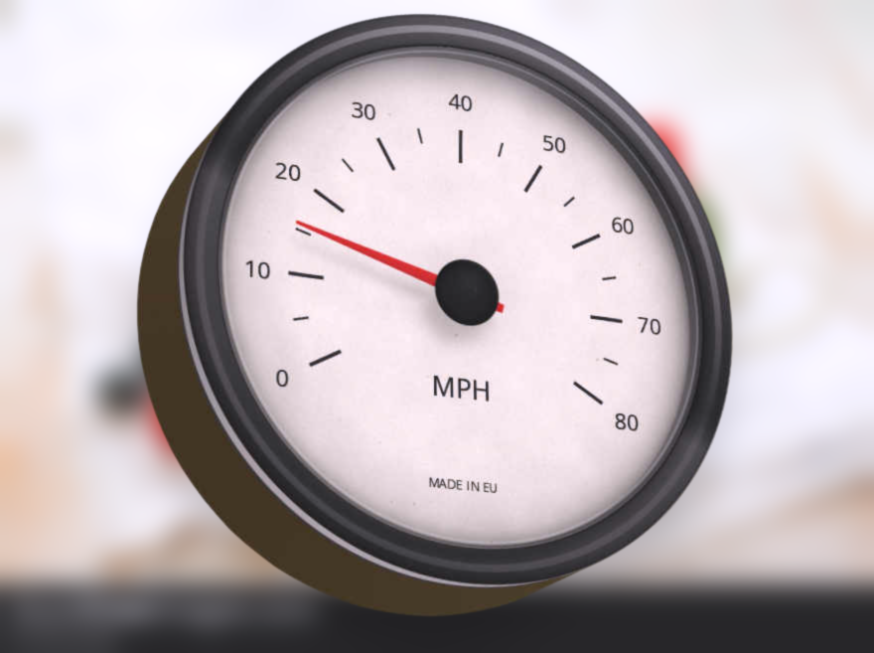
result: 15 mph
